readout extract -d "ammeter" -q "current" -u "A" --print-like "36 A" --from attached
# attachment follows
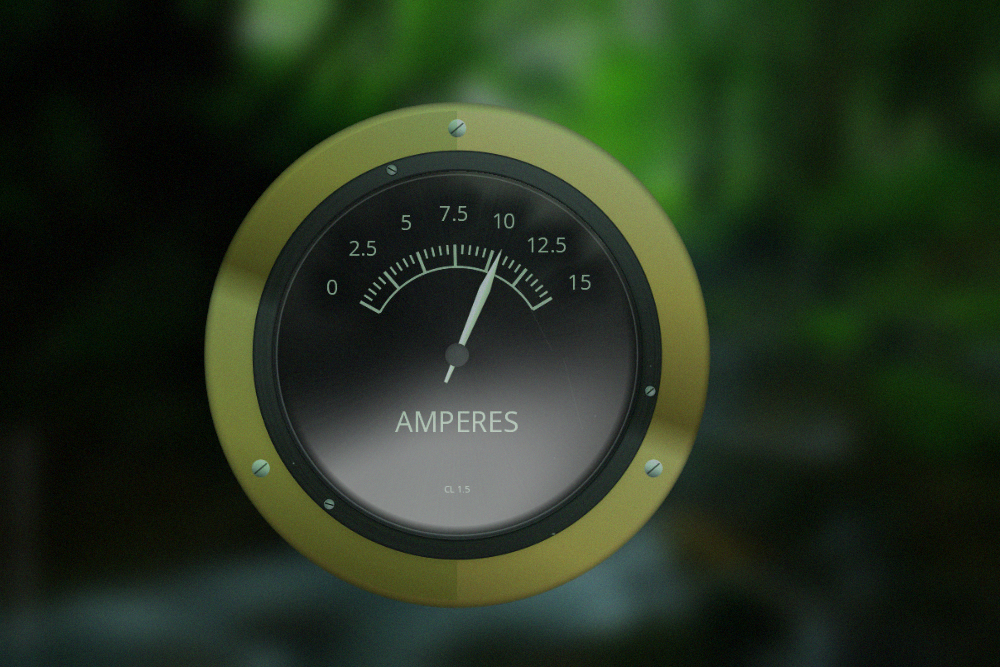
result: 10.5 A
